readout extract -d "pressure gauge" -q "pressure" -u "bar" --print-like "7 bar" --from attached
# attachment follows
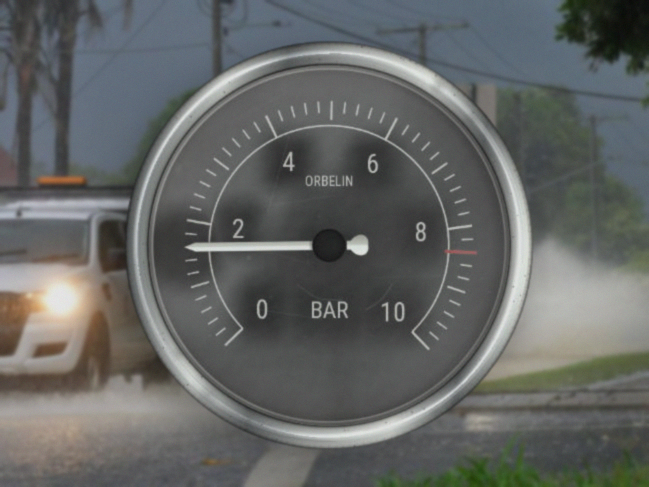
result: 1.6 bar
